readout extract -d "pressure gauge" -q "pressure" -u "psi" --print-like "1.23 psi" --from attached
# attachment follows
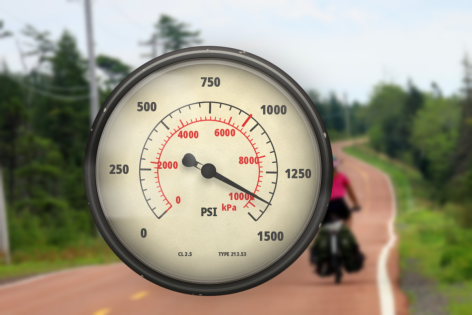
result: 1400 psi
